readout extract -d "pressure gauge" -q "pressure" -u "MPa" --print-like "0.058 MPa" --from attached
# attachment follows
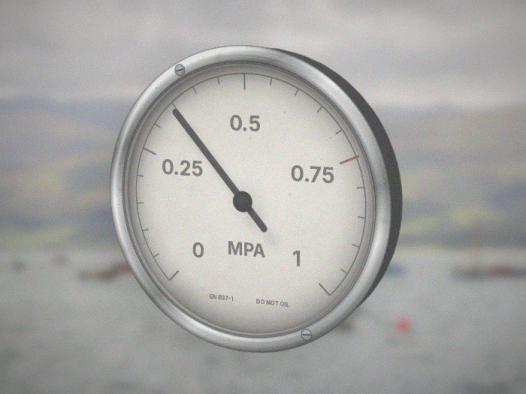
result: 0.35 MPa
